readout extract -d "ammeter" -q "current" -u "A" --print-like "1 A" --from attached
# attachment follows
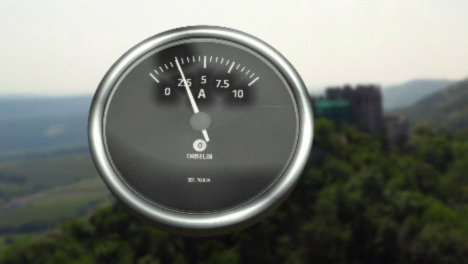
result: 2.5 A
